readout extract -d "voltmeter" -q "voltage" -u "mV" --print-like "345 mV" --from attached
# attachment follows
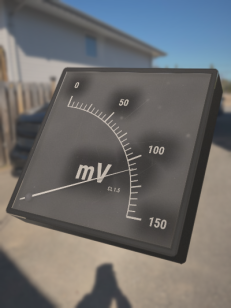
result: 110 mV
